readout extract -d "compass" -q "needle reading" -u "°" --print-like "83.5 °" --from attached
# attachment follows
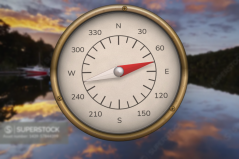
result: 75 °
